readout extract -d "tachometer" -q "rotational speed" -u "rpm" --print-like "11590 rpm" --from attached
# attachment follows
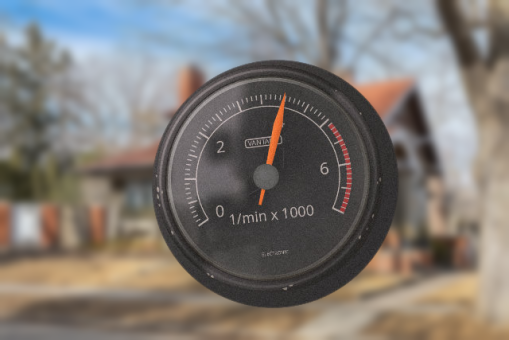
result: 4000 rpm
